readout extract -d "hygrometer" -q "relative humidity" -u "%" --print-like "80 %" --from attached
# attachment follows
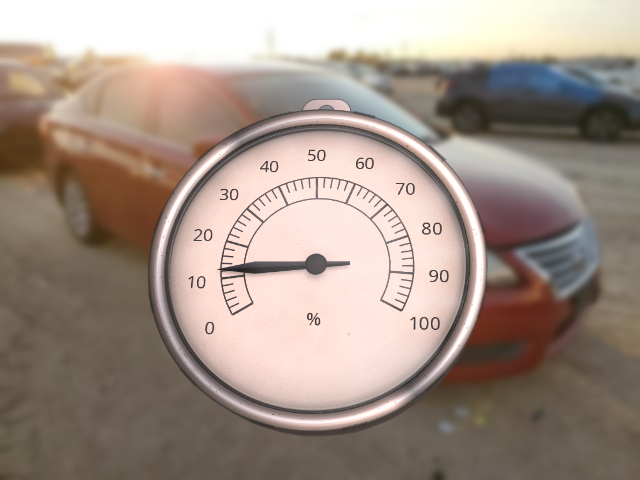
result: 12 %
